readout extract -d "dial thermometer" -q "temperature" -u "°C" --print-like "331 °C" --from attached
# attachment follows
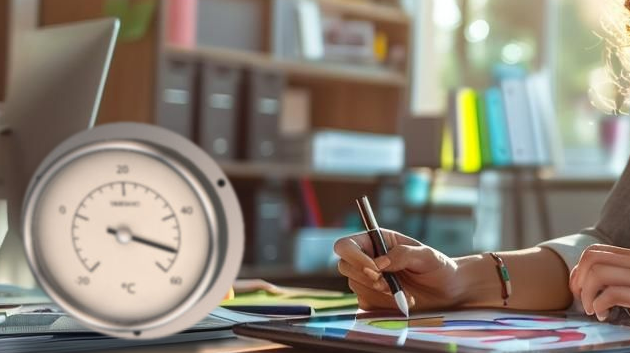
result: 52 °C
